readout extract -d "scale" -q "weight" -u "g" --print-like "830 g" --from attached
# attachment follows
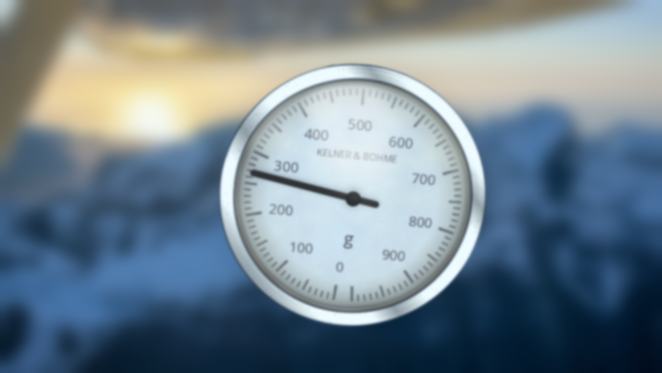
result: 270 g
